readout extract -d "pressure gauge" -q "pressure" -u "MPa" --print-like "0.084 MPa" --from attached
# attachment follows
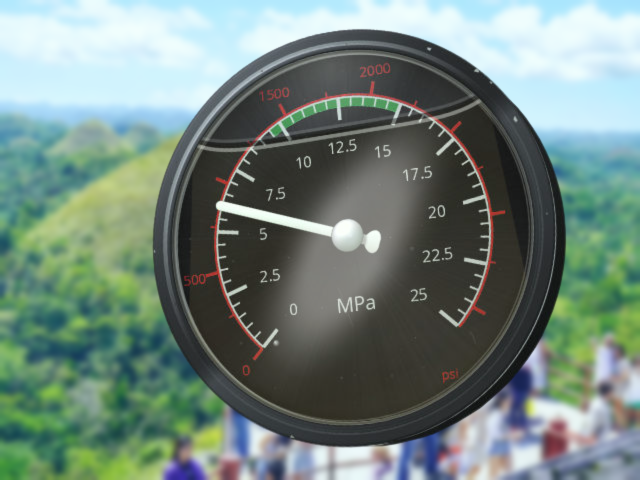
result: 6 MPa
